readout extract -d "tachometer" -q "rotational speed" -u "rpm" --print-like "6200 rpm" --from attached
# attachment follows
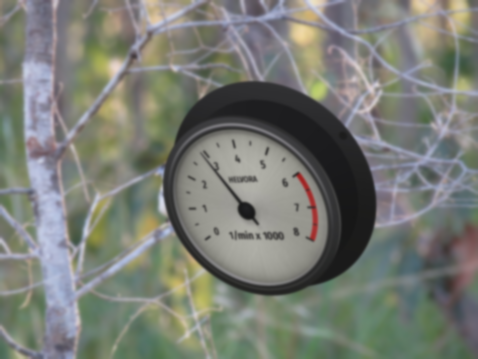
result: 3000 rpm
